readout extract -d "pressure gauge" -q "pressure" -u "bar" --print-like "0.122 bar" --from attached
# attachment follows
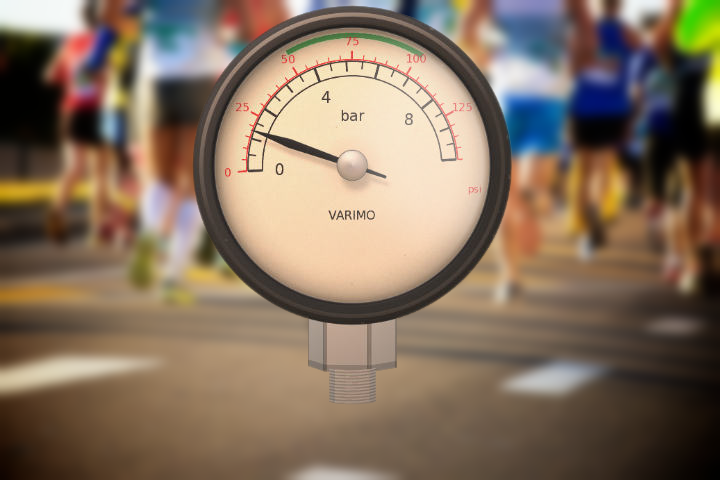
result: 1.25 bar
